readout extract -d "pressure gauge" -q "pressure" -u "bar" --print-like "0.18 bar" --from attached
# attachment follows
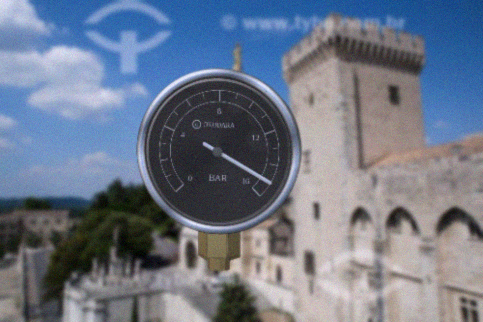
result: 15 bar
